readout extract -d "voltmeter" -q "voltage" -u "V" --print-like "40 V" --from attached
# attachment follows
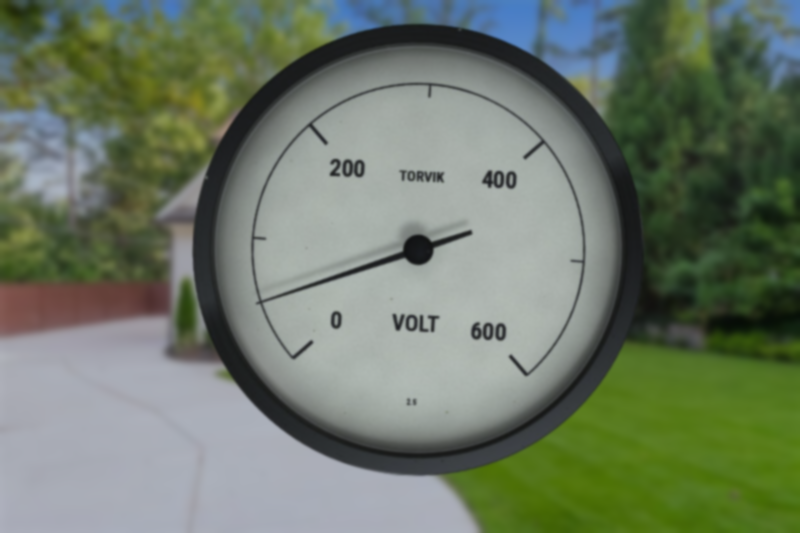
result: 50 V
